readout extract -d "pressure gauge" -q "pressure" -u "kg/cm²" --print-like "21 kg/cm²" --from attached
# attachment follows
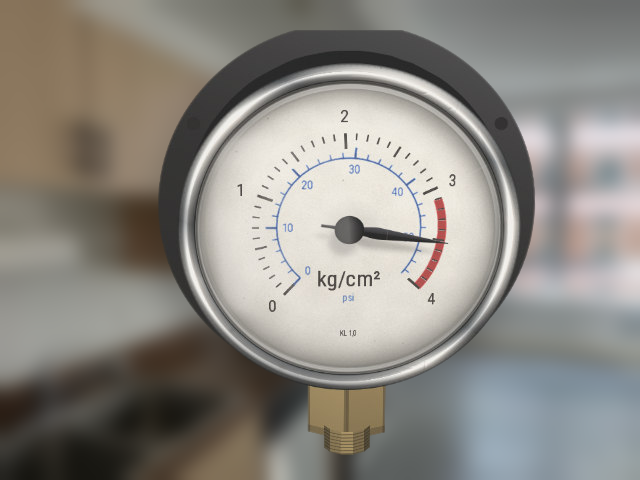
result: 3.5 kg/cm²
